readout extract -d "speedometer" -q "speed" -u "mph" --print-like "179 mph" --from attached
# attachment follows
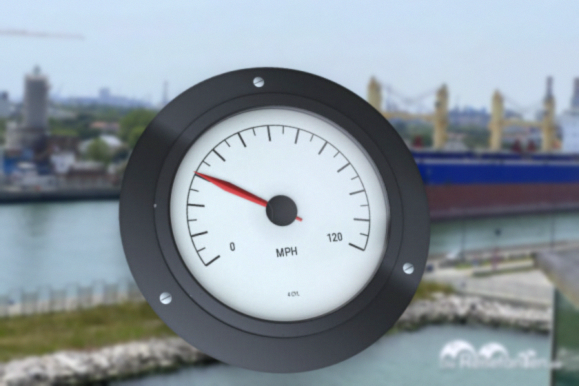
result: 30 mph
